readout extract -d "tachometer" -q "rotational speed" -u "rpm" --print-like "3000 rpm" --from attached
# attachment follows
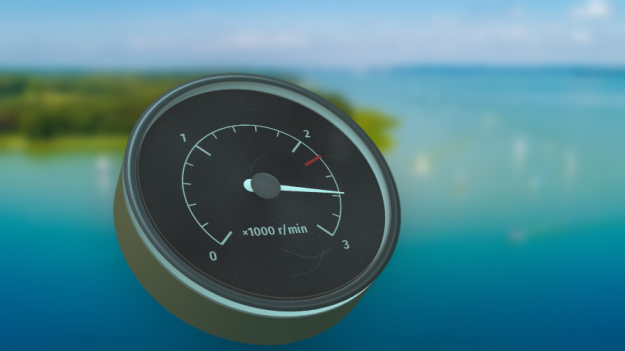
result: 2600 rpm
